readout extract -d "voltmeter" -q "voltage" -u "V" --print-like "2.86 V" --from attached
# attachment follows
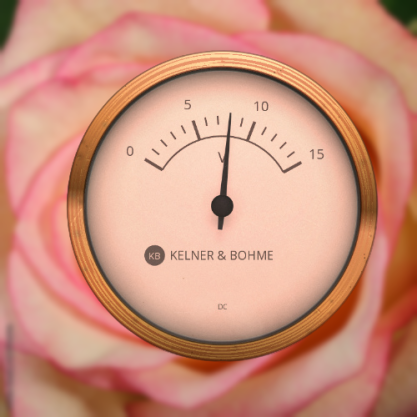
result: 8 V
